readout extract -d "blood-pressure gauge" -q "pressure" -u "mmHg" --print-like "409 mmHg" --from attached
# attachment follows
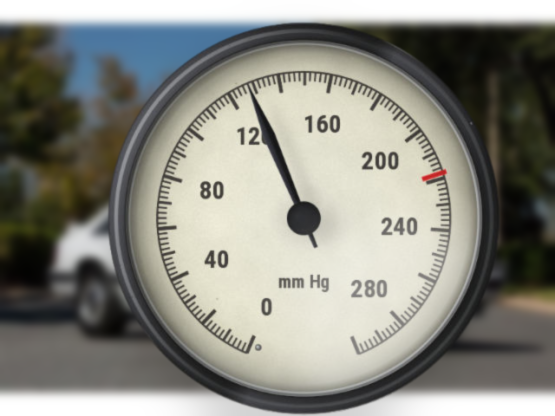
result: 128 mmHg
